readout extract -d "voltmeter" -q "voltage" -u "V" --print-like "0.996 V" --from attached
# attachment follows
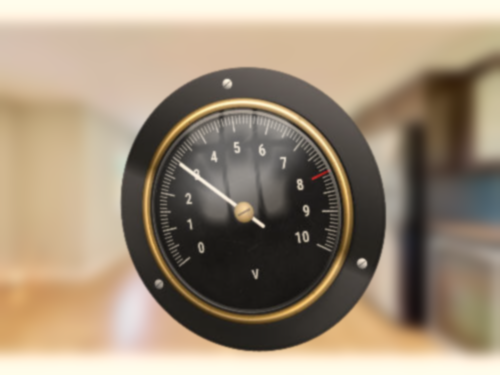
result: 3 V
